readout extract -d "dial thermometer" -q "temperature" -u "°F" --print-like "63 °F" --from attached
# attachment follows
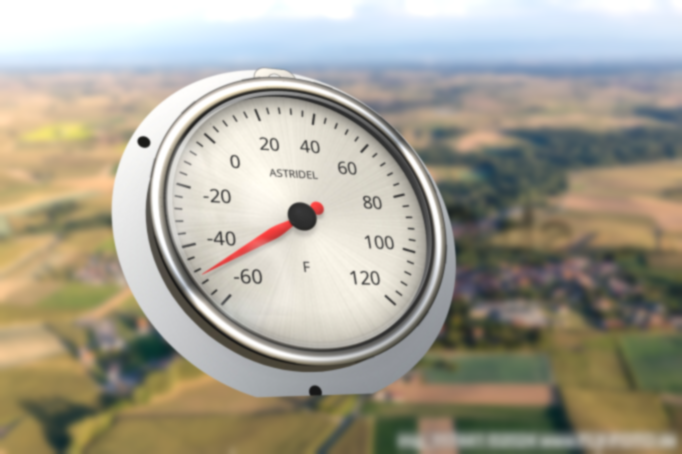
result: -50 °F
